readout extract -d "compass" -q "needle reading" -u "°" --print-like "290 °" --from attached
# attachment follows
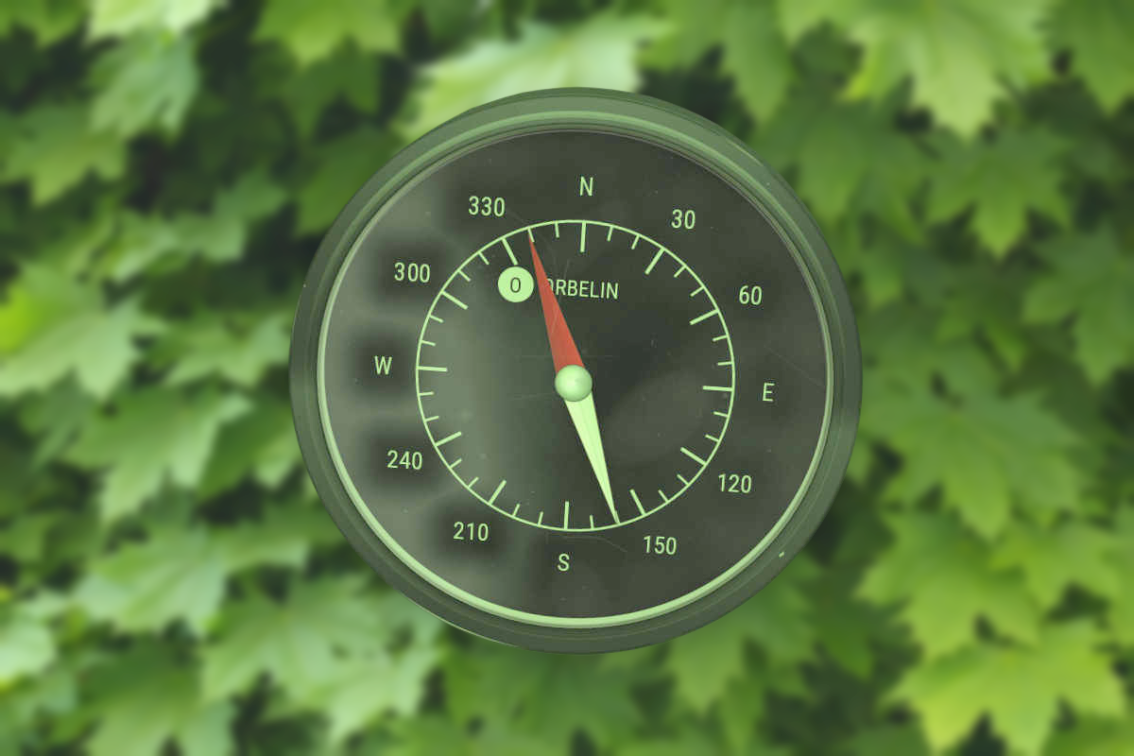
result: 340 °
